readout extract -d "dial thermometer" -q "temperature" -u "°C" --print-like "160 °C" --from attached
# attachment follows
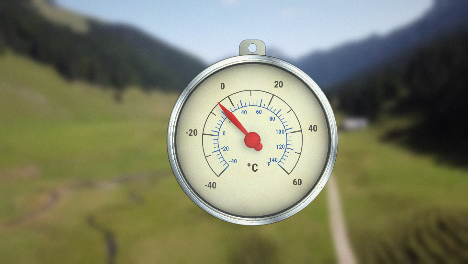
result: -5 °C
